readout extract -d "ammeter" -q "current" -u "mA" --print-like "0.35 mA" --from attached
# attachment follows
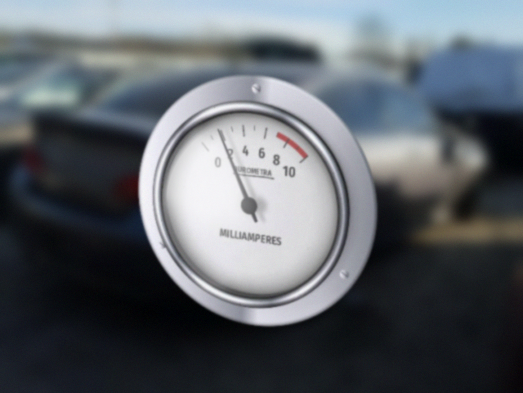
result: 2 mA
